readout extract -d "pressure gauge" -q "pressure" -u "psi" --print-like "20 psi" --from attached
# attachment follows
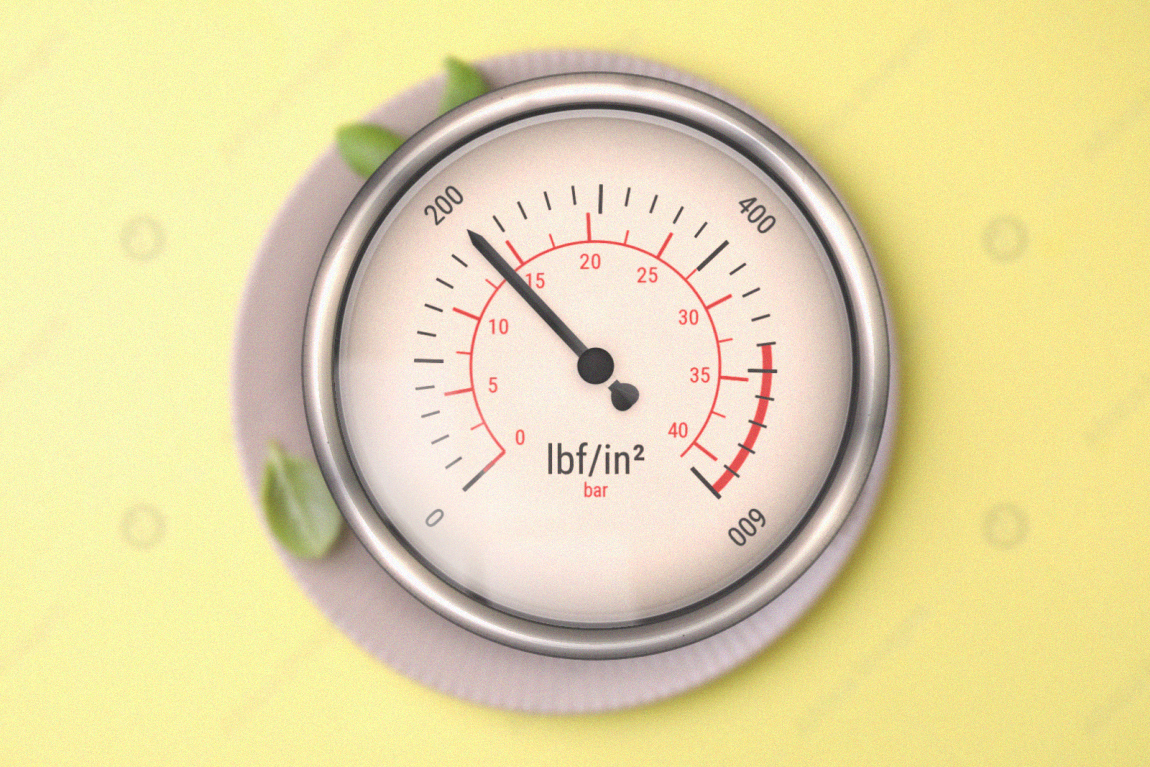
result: 200 psi
